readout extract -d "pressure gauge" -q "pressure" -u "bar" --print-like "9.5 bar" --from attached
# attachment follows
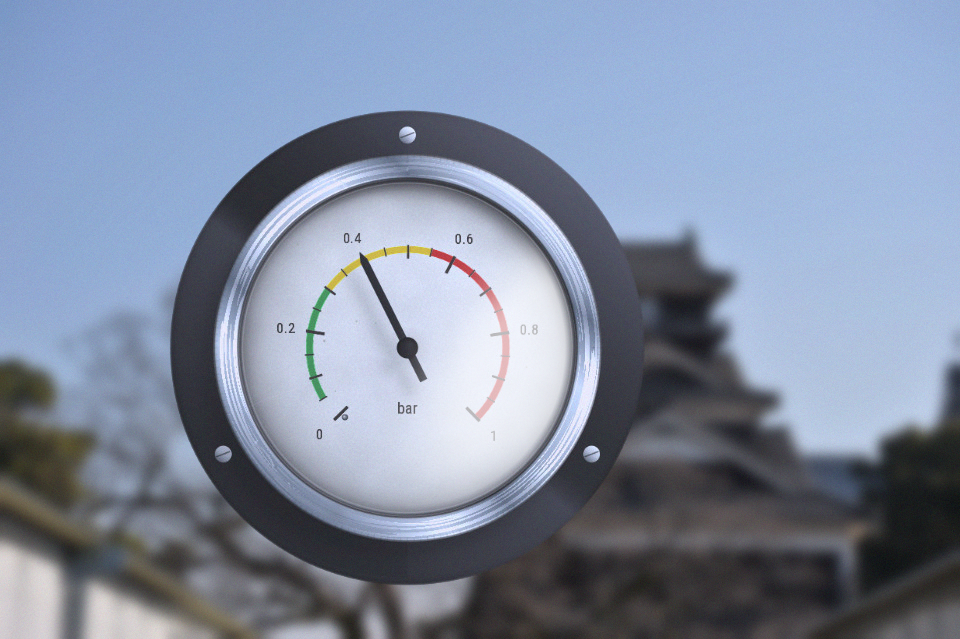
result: 0.4 bar
